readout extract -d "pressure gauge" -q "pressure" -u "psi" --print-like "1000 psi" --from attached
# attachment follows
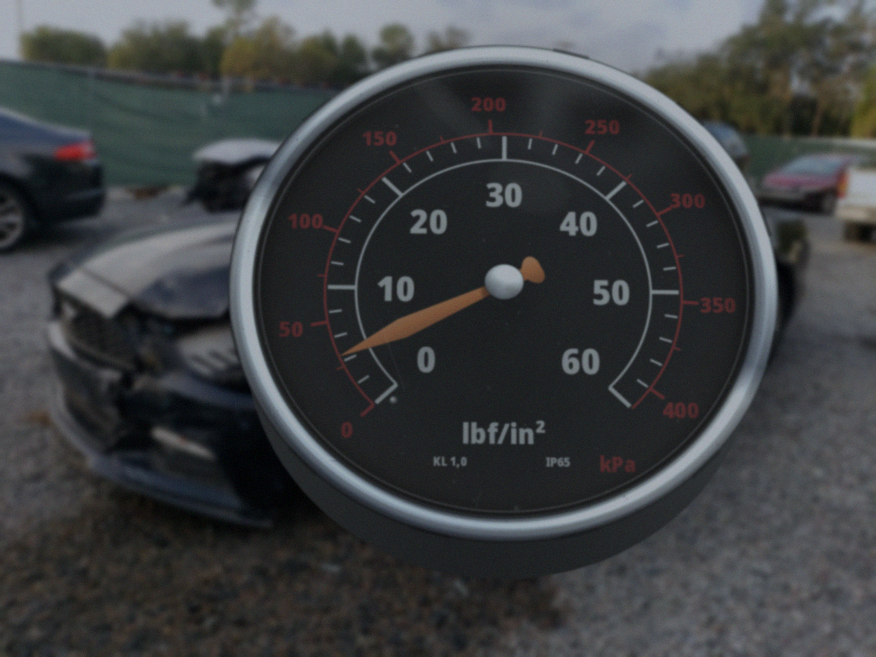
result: 4 psi
